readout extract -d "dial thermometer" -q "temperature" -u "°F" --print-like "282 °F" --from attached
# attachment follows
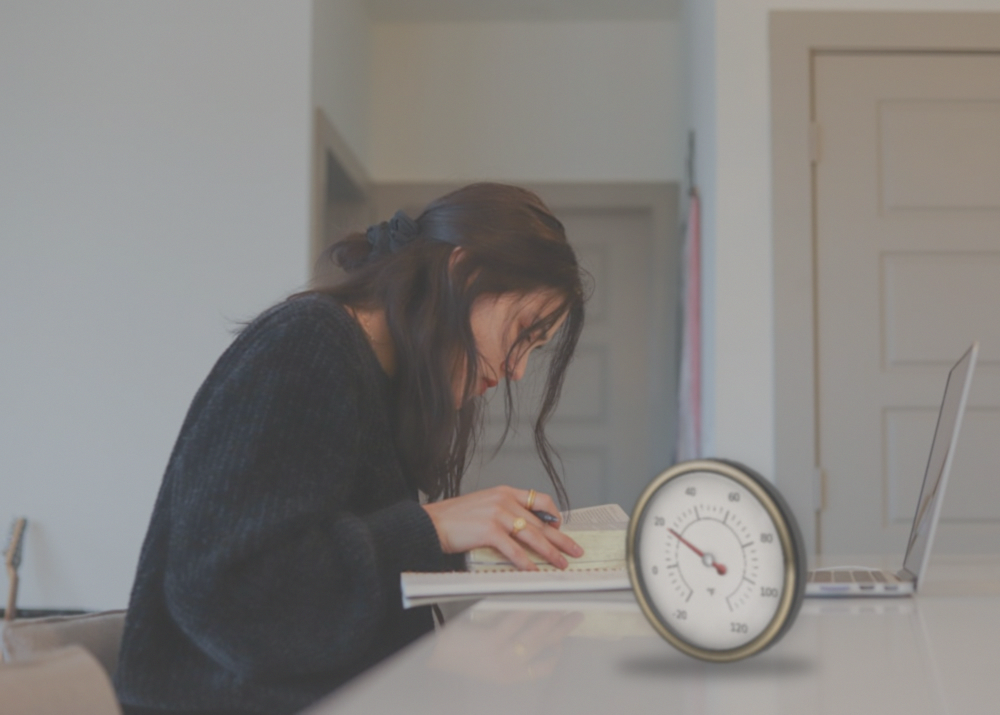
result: 20 °F
